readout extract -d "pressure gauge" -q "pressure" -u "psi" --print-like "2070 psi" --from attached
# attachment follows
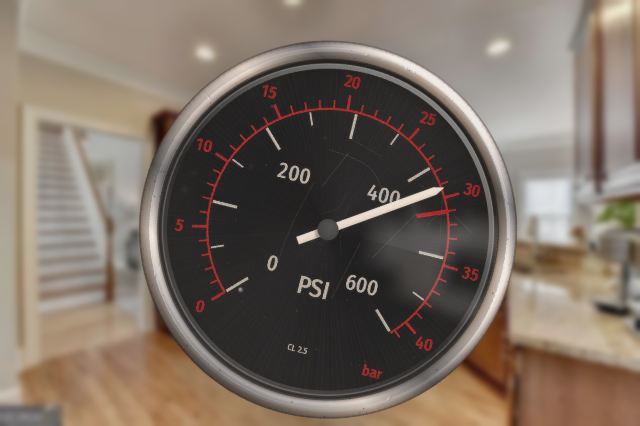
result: 425 psi
